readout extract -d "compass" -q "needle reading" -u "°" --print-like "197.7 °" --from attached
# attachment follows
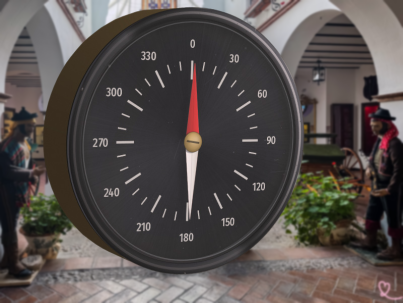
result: 0 °
